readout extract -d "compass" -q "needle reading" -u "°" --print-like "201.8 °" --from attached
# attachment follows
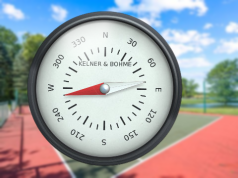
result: 260 °
